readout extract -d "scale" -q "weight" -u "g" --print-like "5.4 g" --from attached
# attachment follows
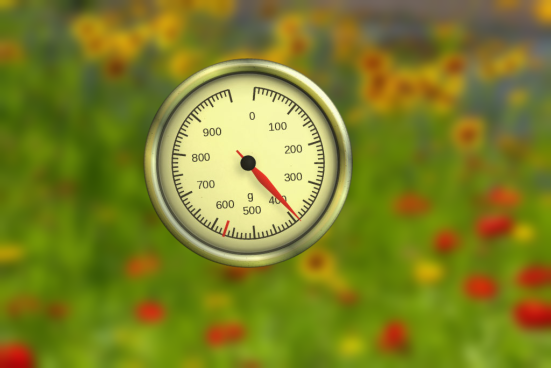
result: 390 g
